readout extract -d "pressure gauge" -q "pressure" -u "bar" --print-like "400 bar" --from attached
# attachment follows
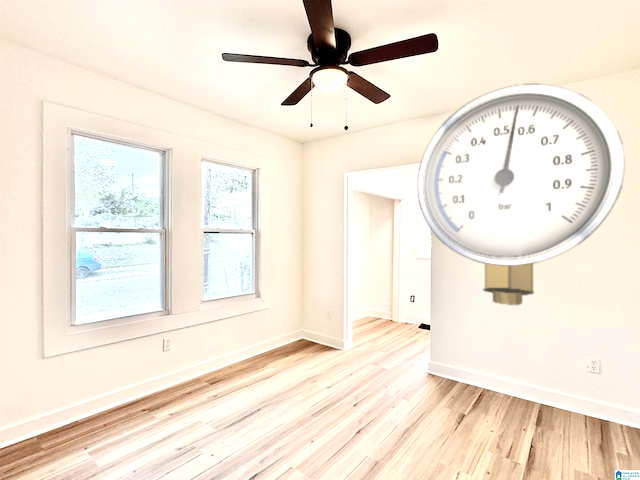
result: 0.55 bar
